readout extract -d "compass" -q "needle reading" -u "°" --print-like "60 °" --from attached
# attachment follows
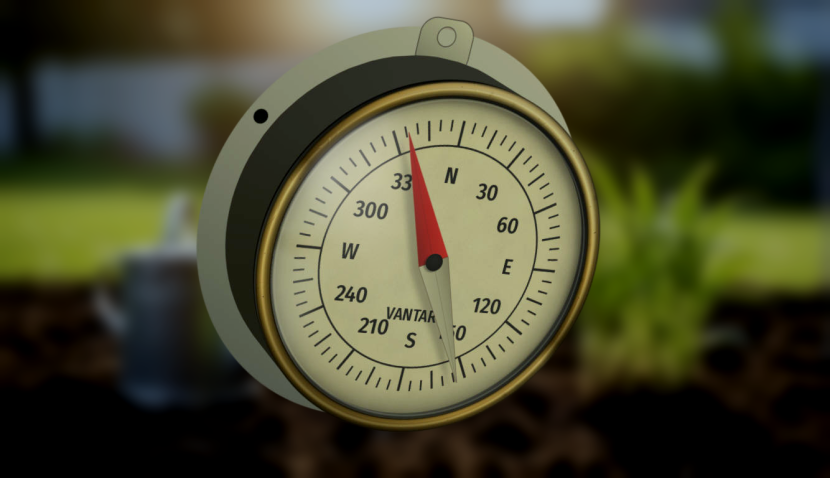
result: 335 °
